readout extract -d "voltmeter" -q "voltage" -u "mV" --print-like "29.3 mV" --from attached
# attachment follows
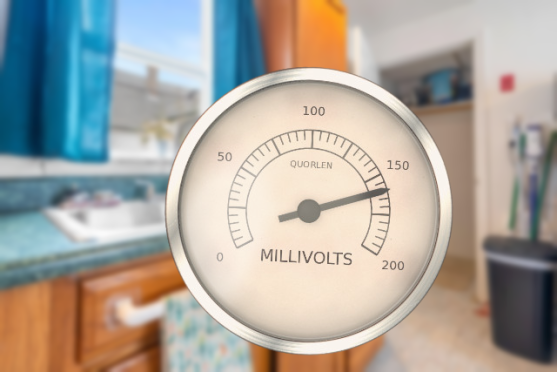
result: 160 mV
